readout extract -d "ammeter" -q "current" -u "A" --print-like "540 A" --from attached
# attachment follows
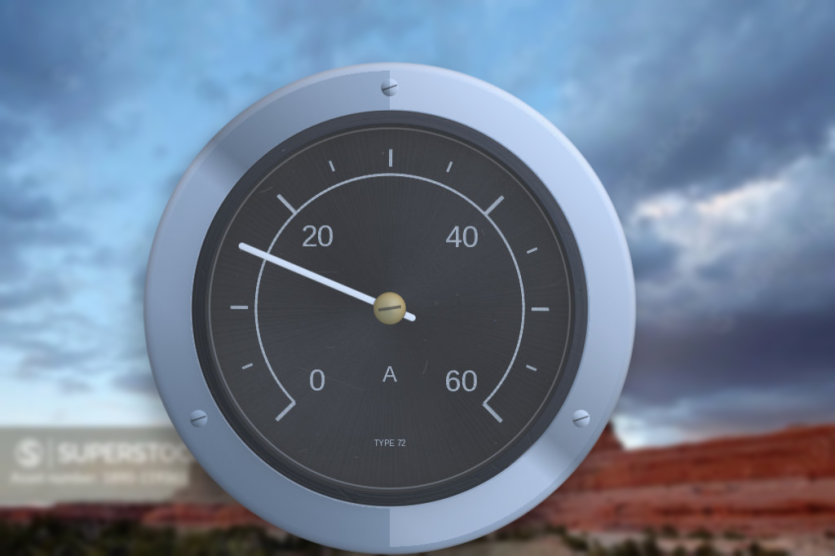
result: 15 A
